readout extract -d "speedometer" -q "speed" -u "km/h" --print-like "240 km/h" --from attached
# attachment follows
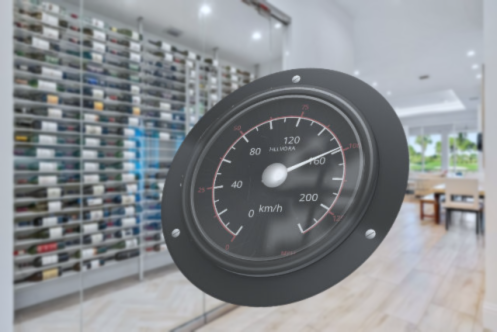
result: 160 km/h
